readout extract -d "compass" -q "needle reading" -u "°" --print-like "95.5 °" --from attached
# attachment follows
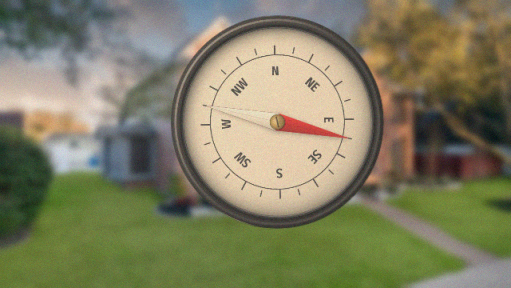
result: 105 °
